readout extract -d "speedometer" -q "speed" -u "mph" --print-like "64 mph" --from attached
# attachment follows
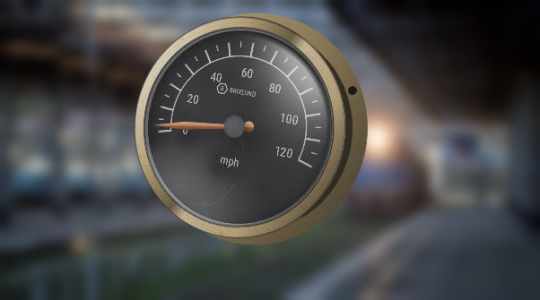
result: 2.5 mph
